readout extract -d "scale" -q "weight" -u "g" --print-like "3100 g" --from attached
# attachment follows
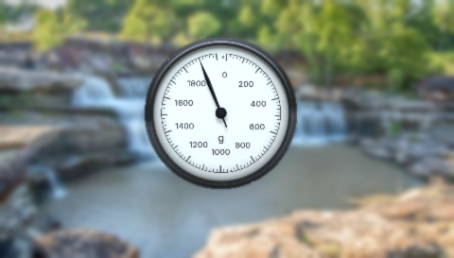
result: 1900 g
